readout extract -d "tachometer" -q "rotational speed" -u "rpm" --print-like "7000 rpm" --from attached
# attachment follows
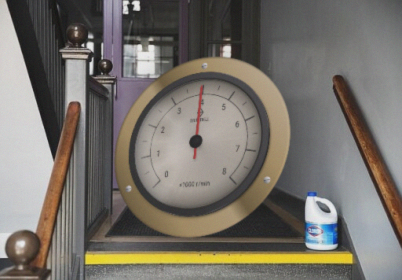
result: 4000 rpm
